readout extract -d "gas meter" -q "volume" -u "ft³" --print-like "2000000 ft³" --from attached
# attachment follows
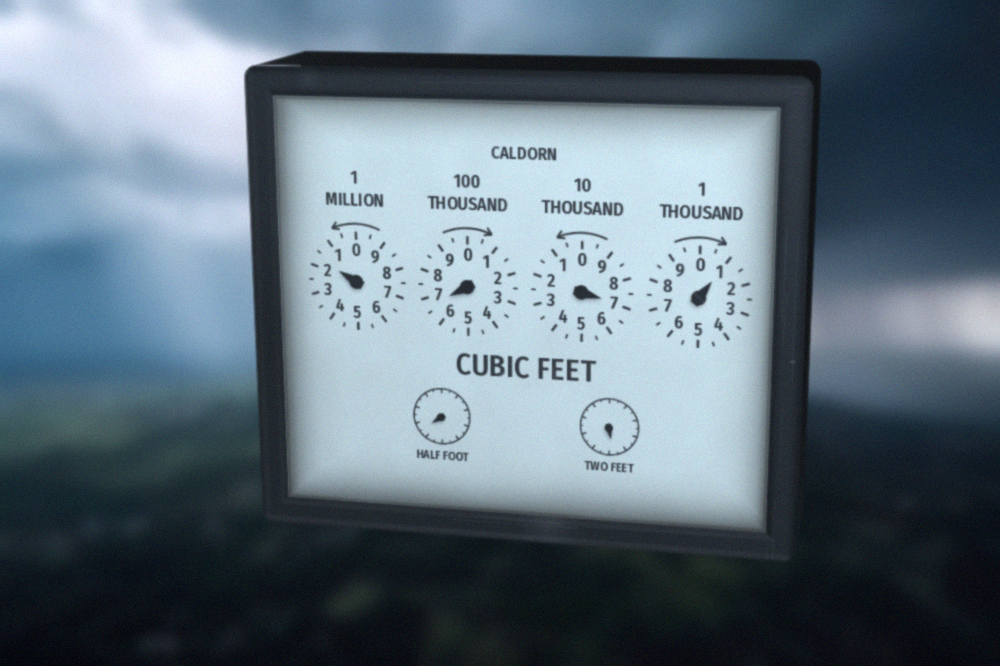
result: 167100 ft³
